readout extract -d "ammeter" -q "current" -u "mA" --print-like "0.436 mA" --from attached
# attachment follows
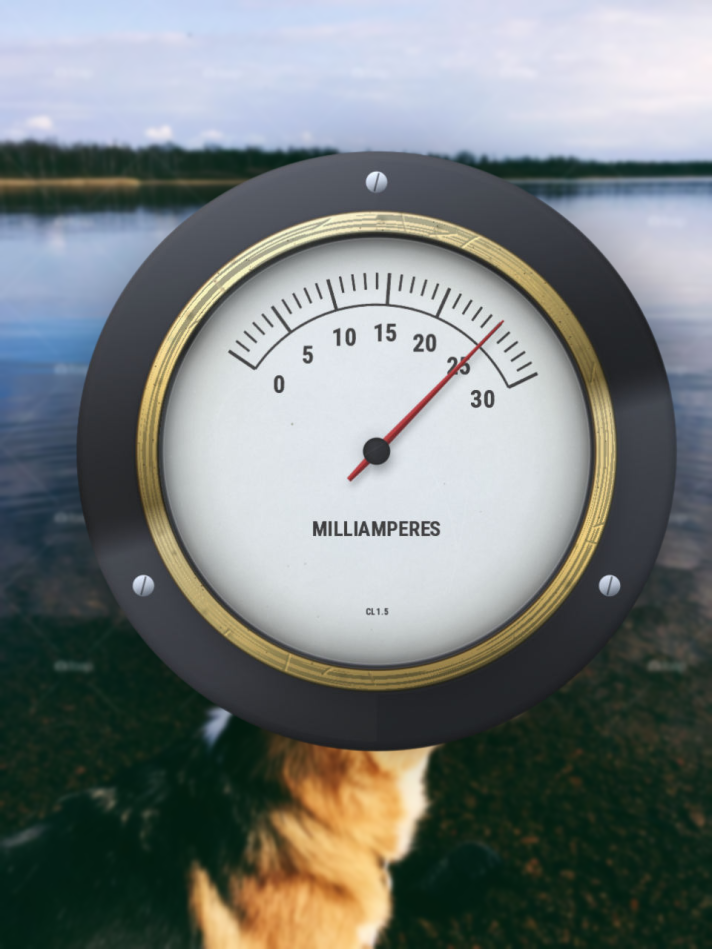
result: 25 mA
